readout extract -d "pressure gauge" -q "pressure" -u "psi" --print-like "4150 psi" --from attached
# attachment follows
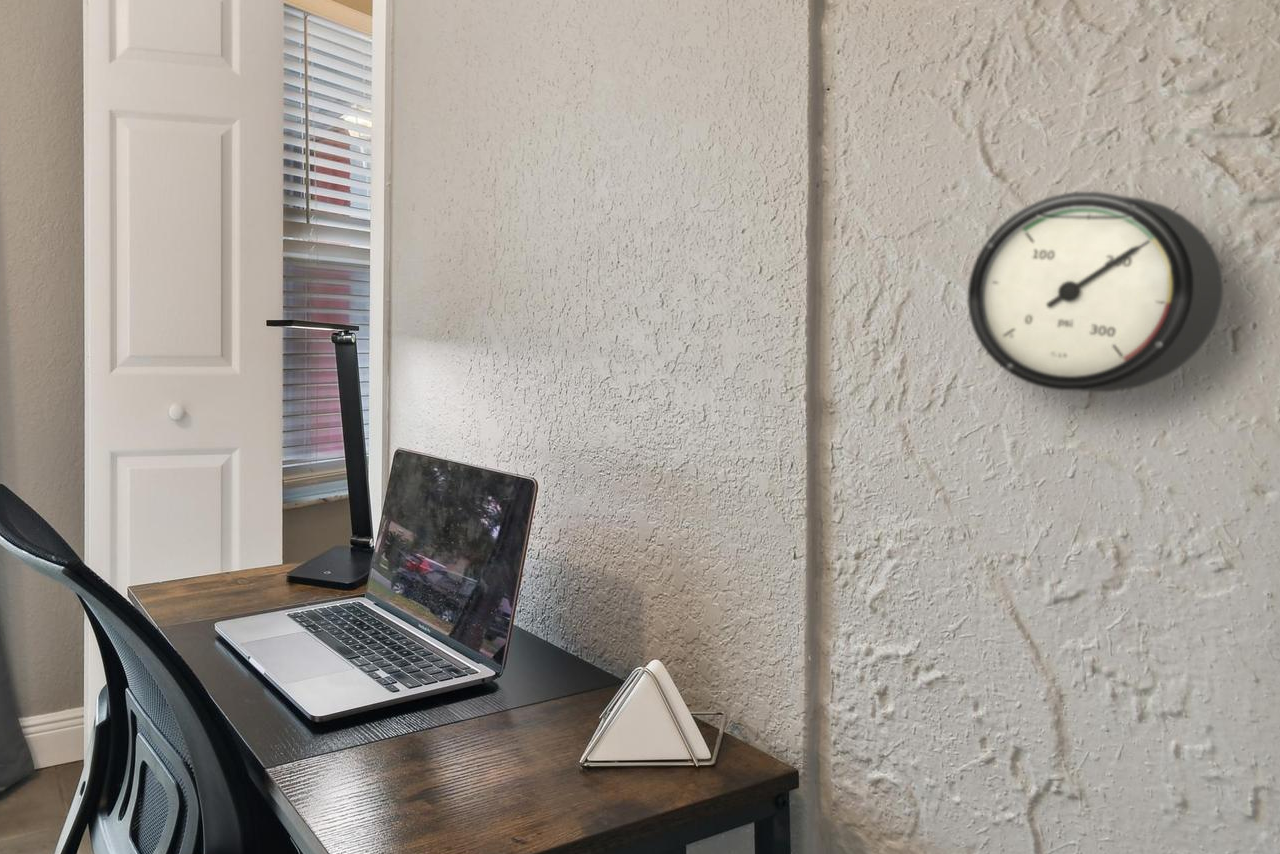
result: 200 psi
